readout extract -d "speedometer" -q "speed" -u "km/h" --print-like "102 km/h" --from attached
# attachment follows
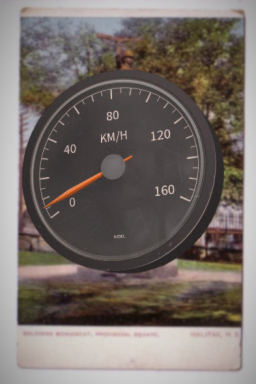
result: 5 km/h
